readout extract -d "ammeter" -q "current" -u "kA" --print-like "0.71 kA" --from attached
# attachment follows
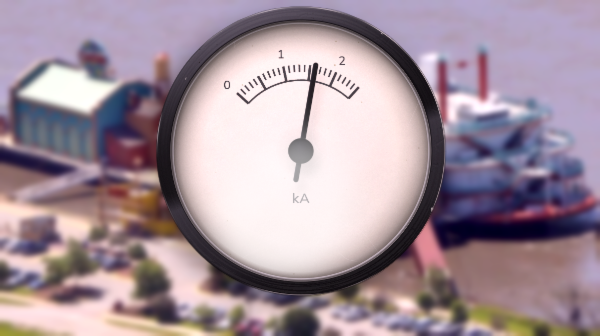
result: 1.6 kA
